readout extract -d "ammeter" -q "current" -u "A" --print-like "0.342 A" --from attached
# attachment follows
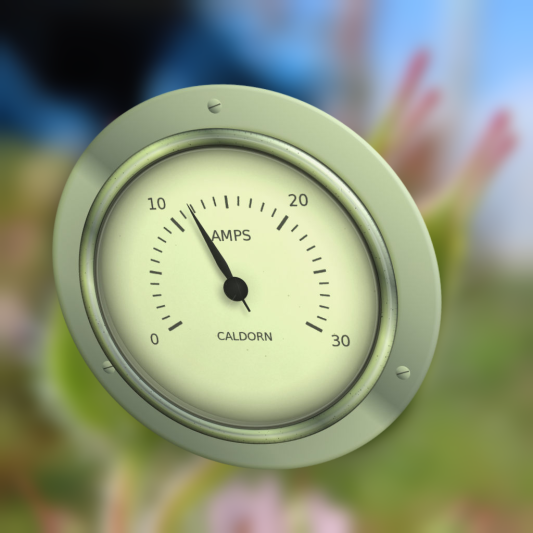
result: 12 A
